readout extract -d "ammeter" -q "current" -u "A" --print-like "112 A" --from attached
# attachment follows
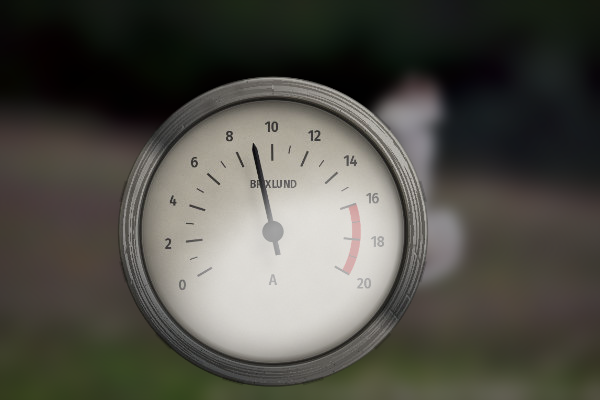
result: 9 A
